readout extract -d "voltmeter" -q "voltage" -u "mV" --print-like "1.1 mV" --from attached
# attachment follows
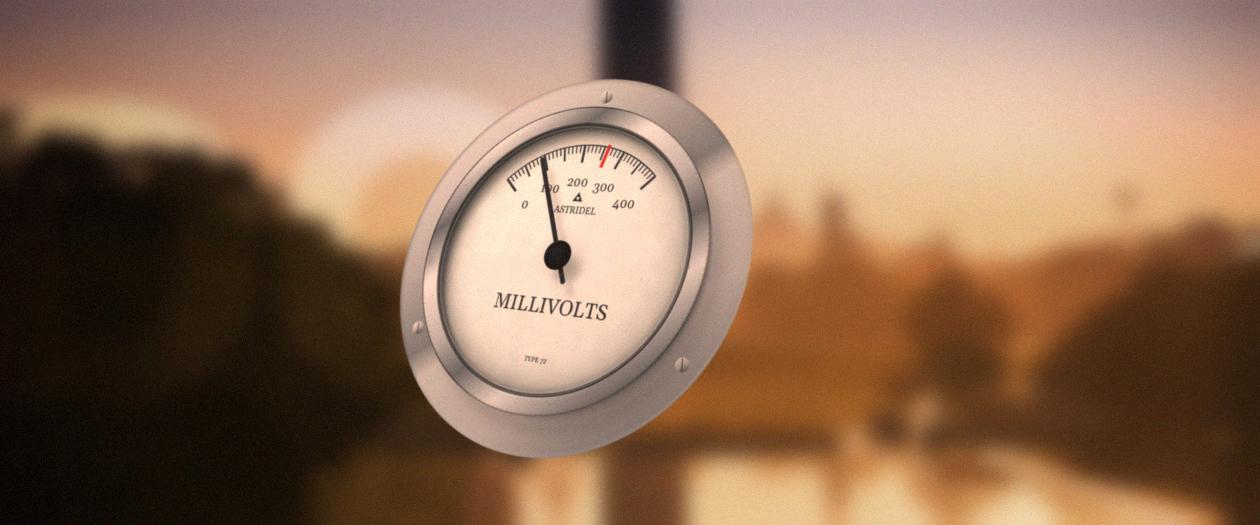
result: 100 mV
